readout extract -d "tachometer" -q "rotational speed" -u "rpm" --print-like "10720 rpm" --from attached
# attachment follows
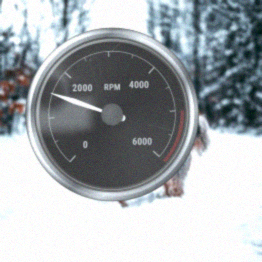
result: 1500 rpm
